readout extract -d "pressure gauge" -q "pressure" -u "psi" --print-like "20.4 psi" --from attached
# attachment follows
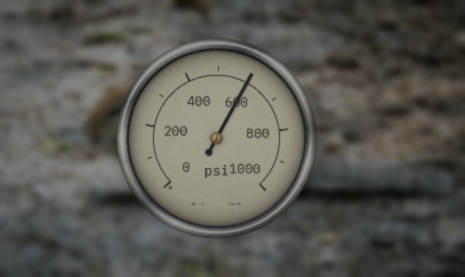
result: 600 psi
